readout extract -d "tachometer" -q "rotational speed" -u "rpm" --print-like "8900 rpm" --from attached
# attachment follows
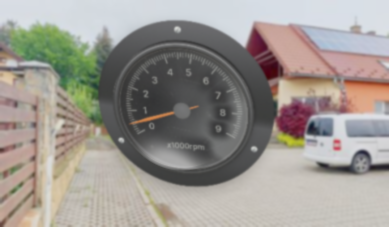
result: 500 rpm
